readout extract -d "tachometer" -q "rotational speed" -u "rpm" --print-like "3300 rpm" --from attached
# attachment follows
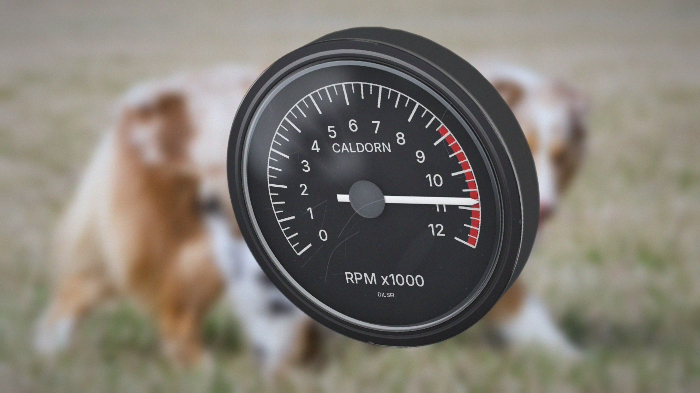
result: 10750 rpm
